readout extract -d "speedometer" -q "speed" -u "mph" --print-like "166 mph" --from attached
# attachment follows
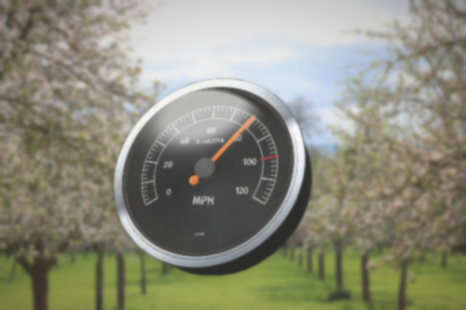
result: 80 mph
